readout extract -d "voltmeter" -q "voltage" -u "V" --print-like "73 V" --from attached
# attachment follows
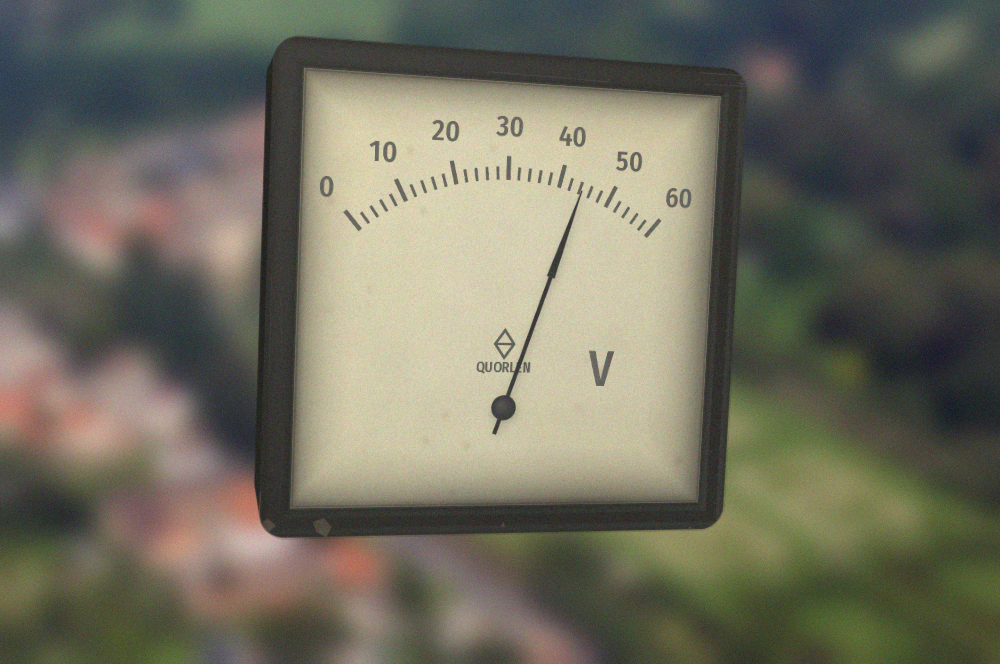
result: 44 V
